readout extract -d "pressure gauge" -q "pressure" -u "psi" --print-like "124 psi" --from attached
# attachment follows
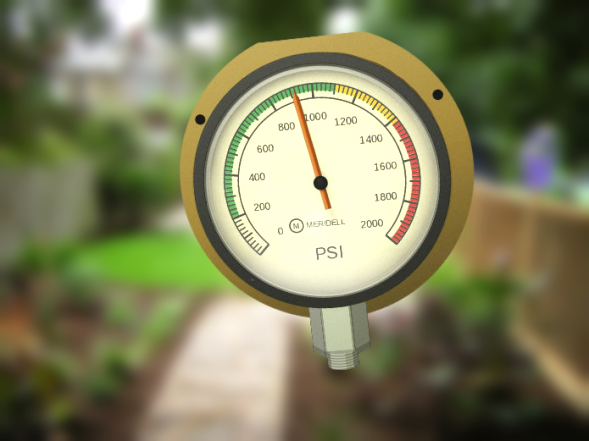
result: 920 psi
